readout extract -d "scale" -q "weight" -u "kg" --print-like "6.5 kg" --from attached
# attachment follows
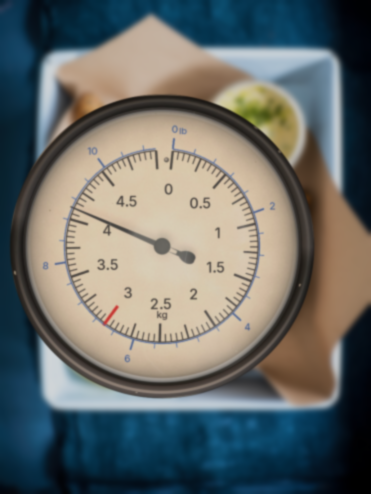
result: 4.1 kg
